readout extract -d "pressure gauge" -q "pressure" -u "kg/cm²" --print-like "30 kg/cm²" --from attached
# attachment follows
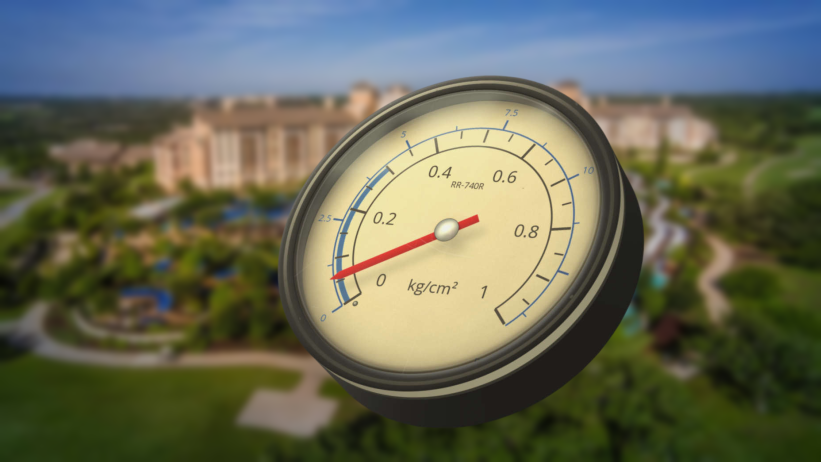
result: 0.05 kg/cm²
